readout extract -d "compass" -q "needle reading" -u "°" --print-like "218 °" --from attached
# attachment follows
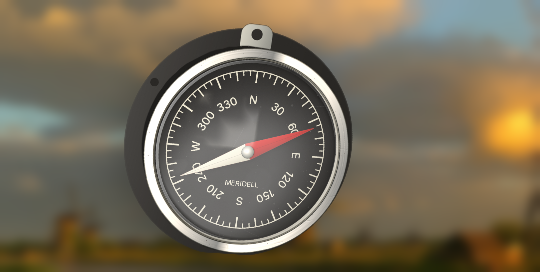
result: 65 °
